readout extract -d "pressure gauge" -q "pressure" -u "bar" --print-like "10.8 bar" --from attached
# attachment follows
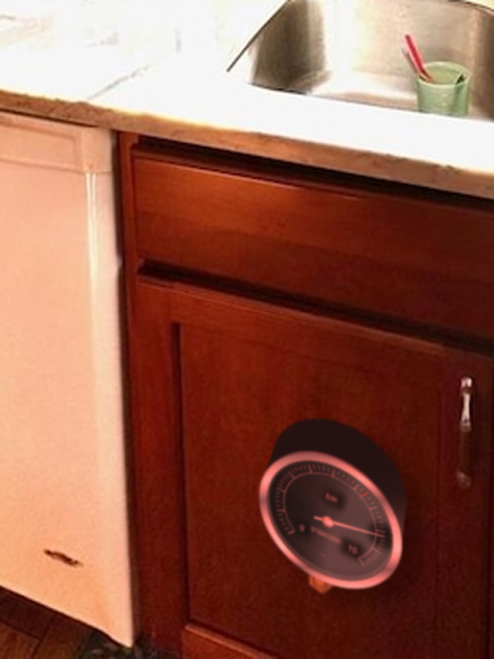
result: 8 bar
